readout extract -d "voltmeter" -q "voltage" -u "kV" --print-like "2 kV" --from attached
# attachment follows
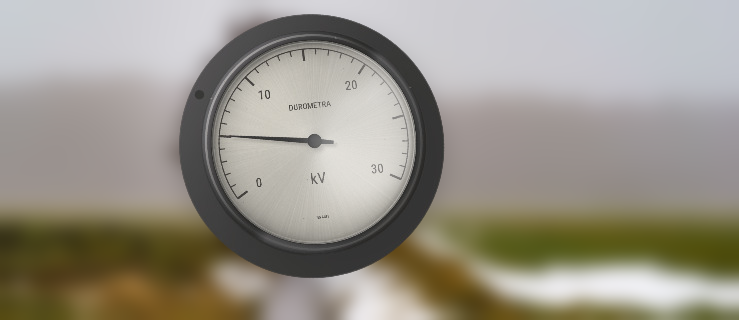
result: 5 kV
